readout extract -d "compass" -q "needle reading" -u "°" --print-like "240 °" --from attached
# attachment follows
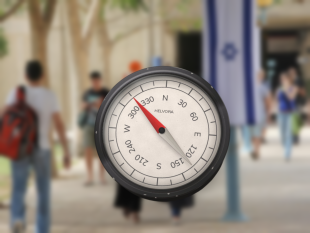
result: 315 °
